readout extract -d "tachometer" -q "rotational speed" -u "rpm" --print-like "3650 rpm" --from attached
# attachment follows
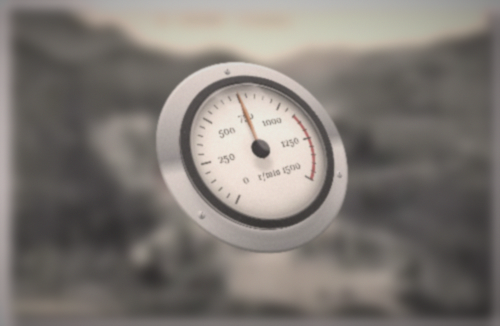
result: 750 rpm
